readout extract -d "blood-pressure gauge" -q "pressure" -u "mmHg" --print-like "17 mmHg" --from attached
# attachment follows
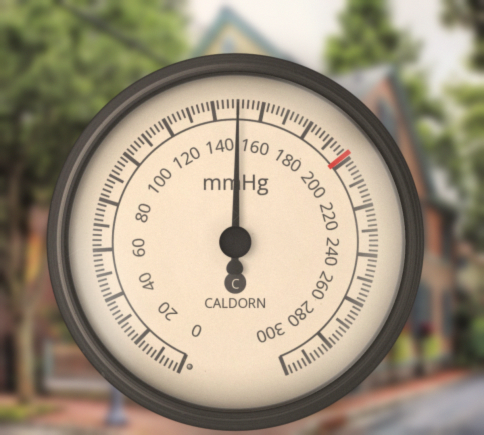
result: 150 mmHg
